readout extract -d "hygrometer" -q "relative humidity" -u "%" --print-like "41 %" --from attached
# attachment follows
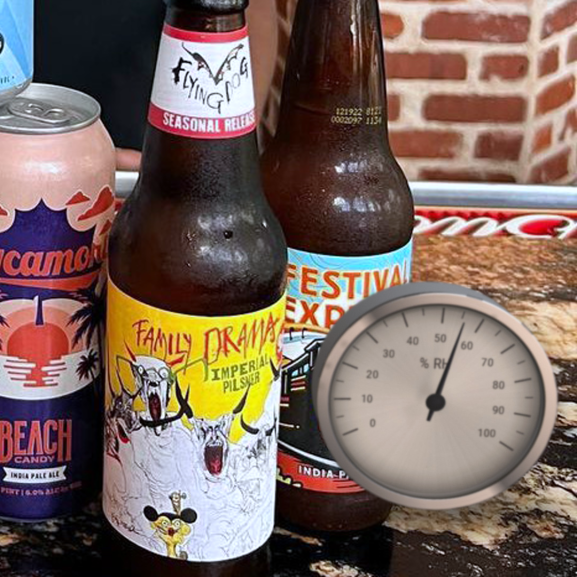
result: 55 %
